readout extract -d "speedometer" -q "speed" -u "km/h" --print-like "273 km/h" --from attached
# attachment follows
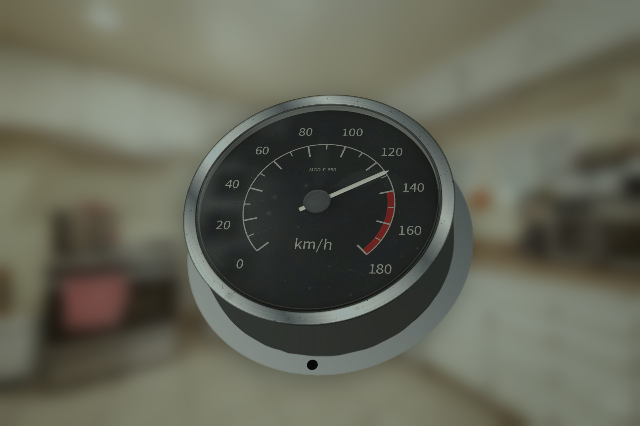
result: 130 km/h
